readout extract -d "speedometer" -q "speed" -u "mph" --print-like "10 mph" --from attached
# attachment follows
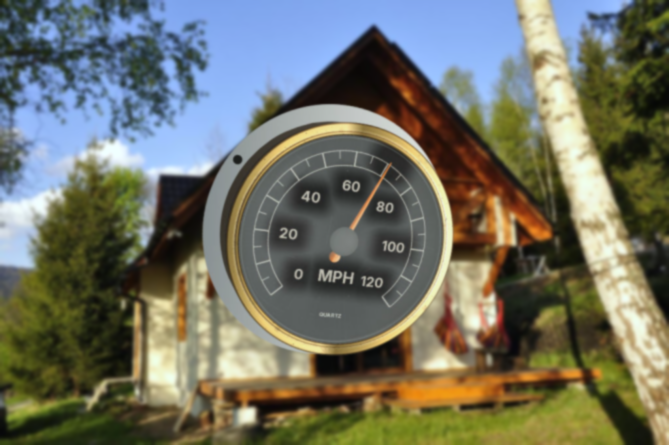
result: 70 mph
